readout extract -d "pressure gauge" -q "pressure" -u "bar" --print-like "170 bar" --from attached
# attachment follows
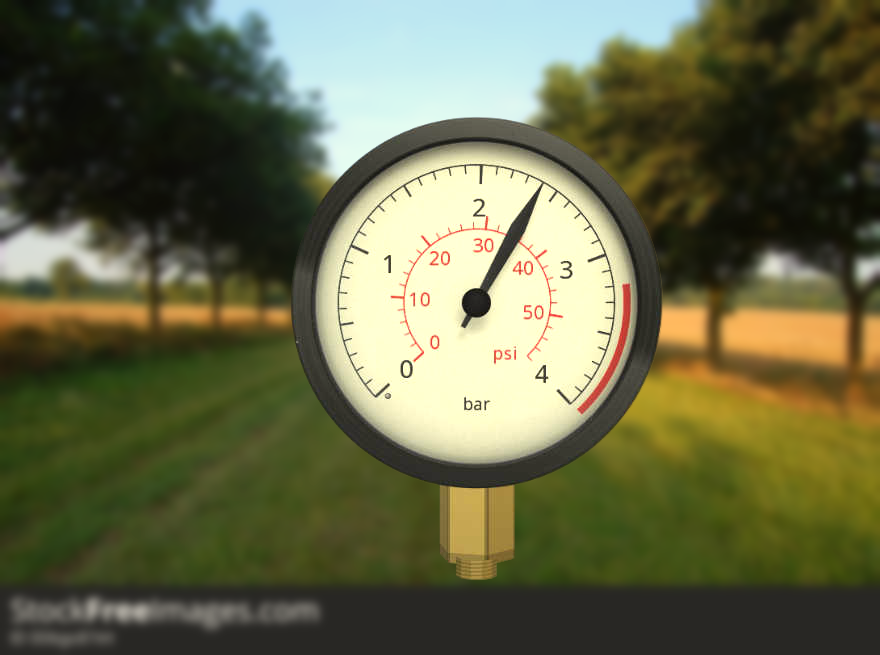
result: 2.4 bar
